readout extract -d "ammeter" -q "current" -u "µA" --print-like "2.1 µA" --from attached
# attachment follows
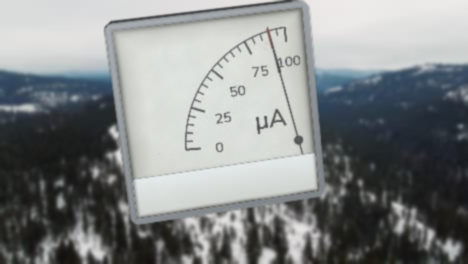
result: 90 µA
